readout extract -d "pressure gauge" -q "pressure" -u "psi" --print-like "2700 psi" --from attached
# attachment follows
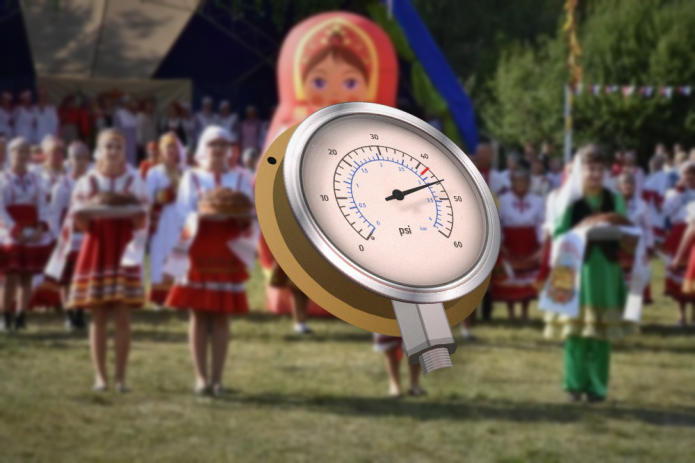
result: 46 psi
